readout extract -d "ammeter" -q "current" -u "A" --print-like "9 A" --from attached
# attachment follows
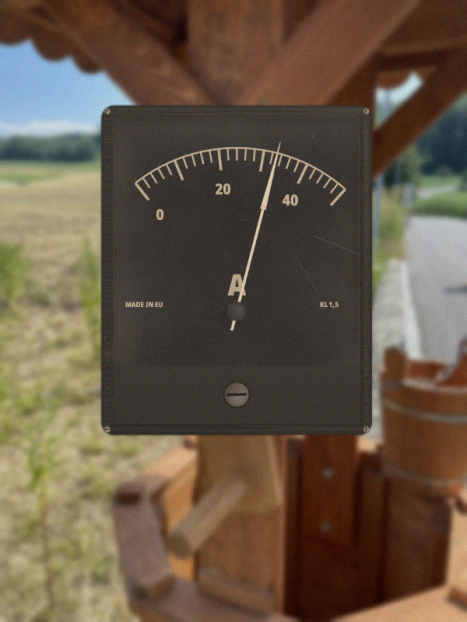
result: 33 A
